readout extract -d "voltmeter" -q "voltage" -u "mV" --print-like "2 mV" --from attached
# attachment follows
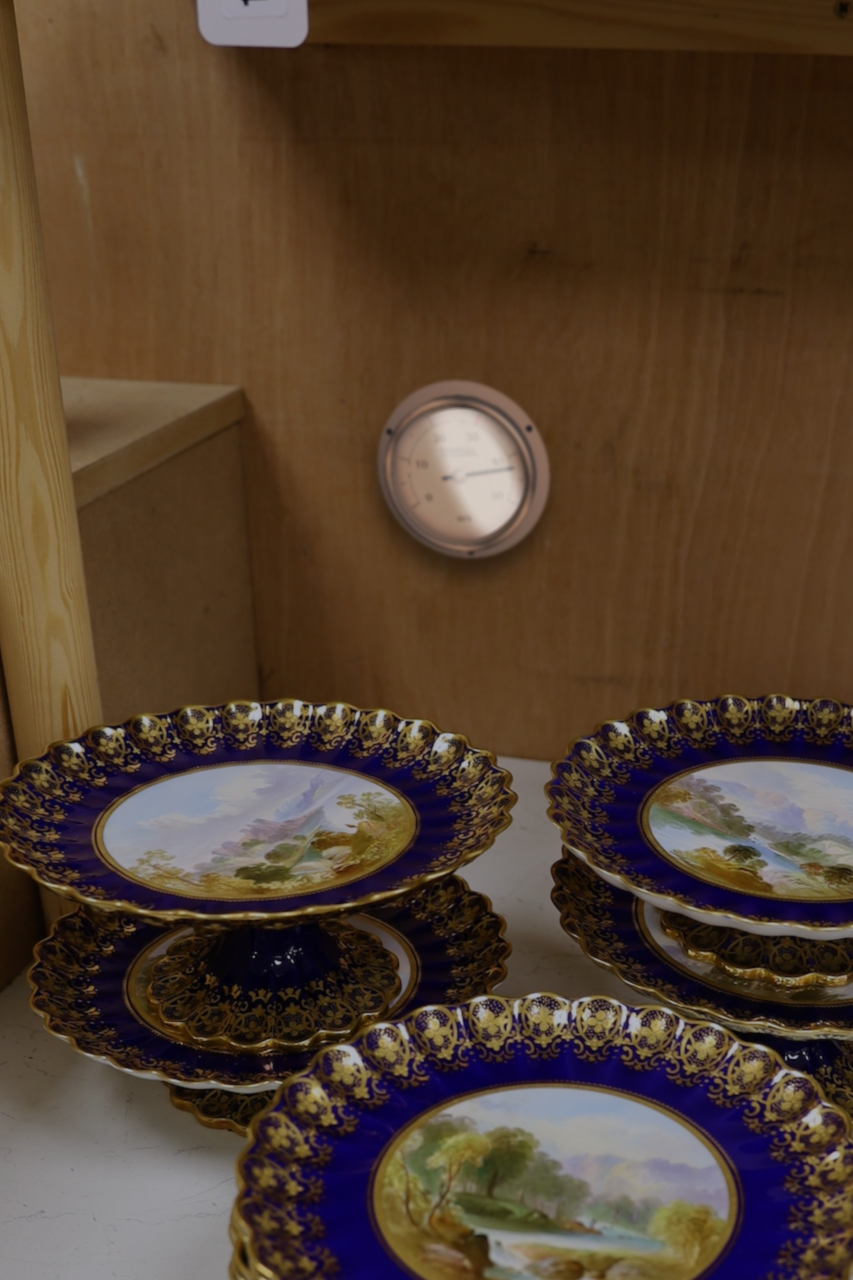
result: 42.5 mV
